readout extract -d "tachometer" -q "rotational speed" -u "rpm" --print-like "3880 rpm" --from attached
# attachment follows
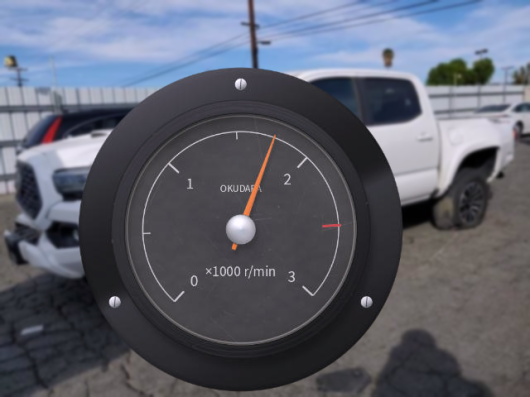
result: 1750 rpm
